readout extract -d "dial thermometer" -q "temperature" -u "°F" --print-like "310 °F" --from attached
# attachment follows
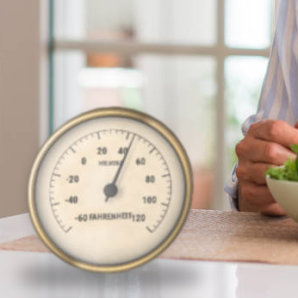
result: 44 °F
